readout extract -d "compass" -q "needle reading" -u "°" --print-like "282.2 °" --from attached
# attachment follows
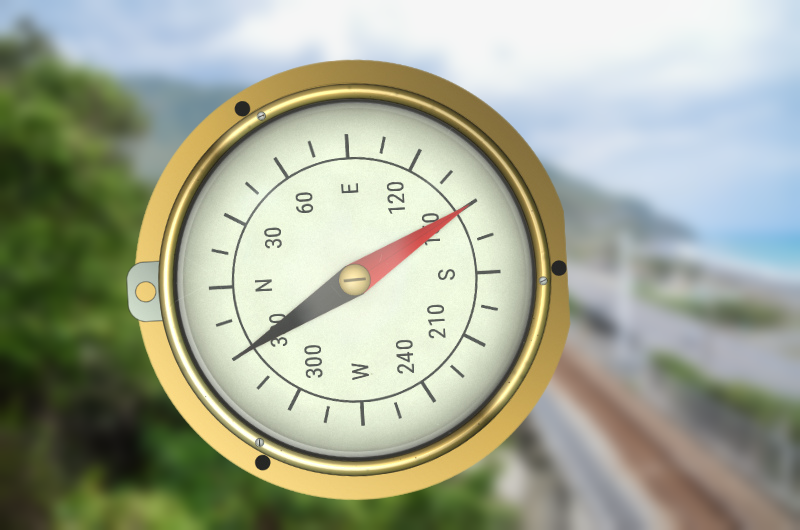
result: 150 °
